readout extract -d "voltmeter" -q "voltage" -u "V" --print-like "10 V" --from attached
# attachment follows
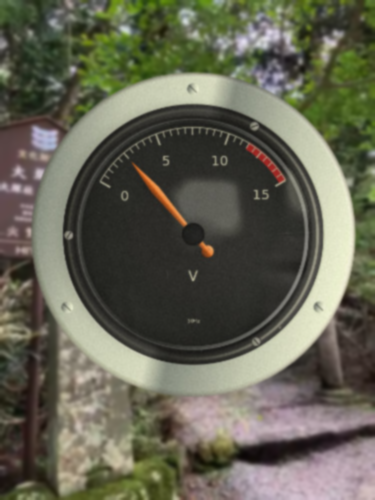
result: 2.5 V
